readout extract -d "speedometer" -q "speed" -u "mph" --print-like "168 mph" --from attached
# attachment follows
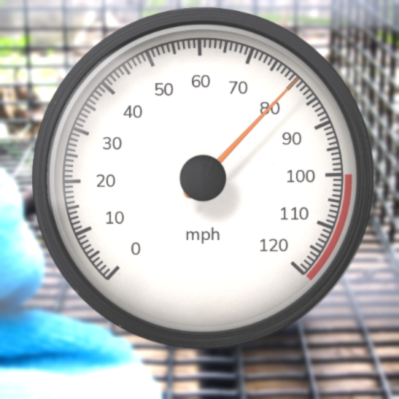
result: 80 mph
